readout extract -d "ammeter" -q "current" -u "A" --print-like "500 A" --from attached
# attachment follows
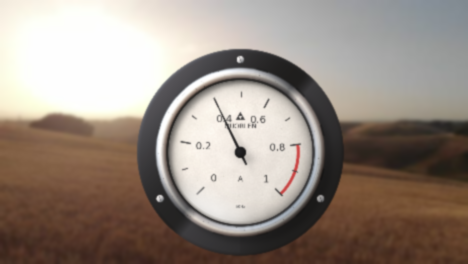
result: 0.4 A
